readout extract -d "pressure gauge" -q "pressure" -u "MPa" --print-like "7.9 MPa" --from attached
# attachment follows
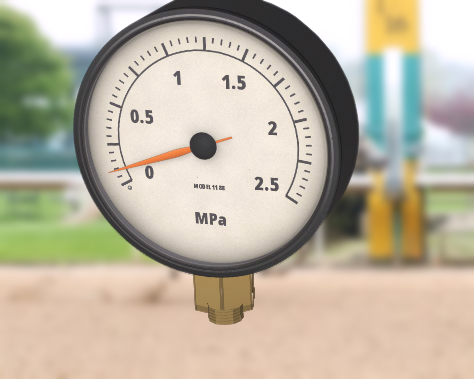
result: 0.1 MPa
